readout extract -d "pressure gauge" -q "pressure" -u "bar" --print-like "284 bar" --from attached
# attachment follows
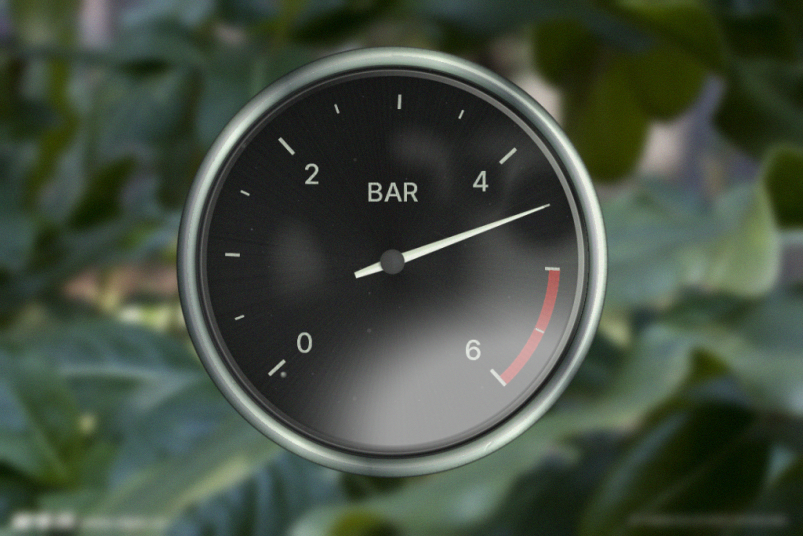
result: 4.5 bar
